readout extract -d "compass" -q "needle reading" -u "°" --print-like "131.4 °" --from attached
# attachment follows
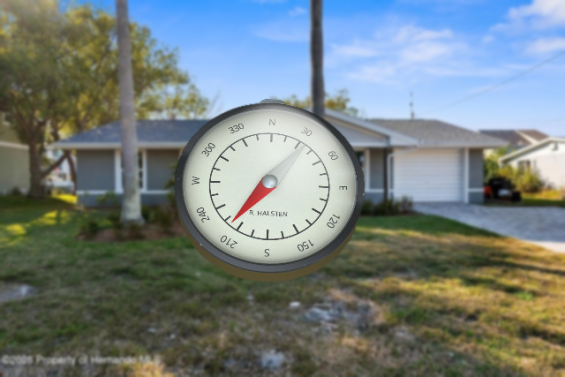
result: 217.5 °
